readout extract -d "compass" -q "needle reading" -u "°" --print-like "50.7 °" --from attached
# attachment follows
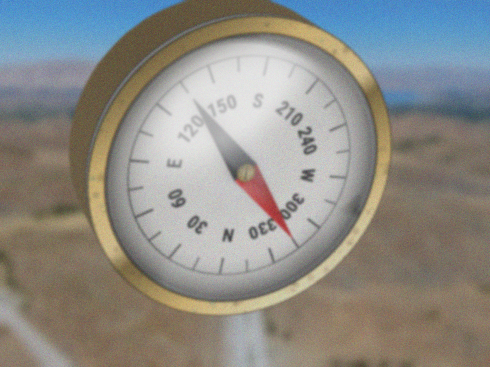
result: 315 °
